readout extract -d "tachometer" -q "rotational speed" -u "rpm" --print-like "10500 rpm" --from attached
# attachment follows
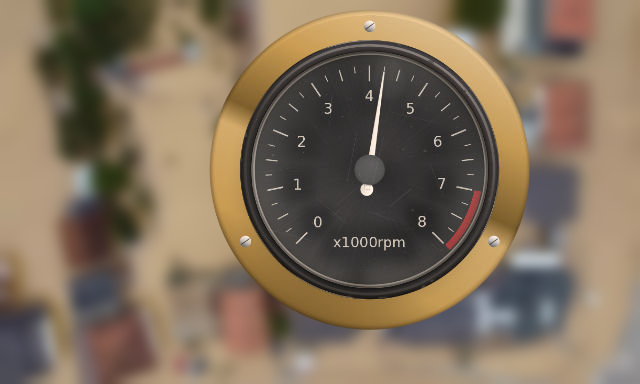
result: 4250 rpm
